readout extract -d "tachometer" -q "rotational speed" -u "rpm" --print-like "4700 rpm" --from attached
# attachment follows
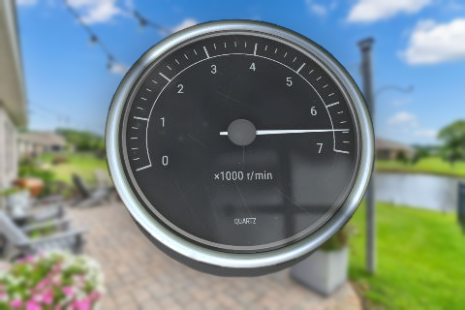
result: 6600 rpm
